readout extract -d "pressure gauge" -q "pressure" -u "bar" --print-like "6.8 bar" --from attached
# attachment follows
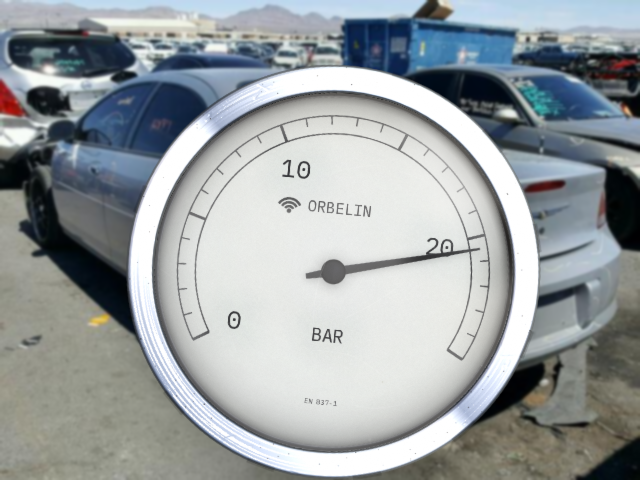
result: 20.5 bar
